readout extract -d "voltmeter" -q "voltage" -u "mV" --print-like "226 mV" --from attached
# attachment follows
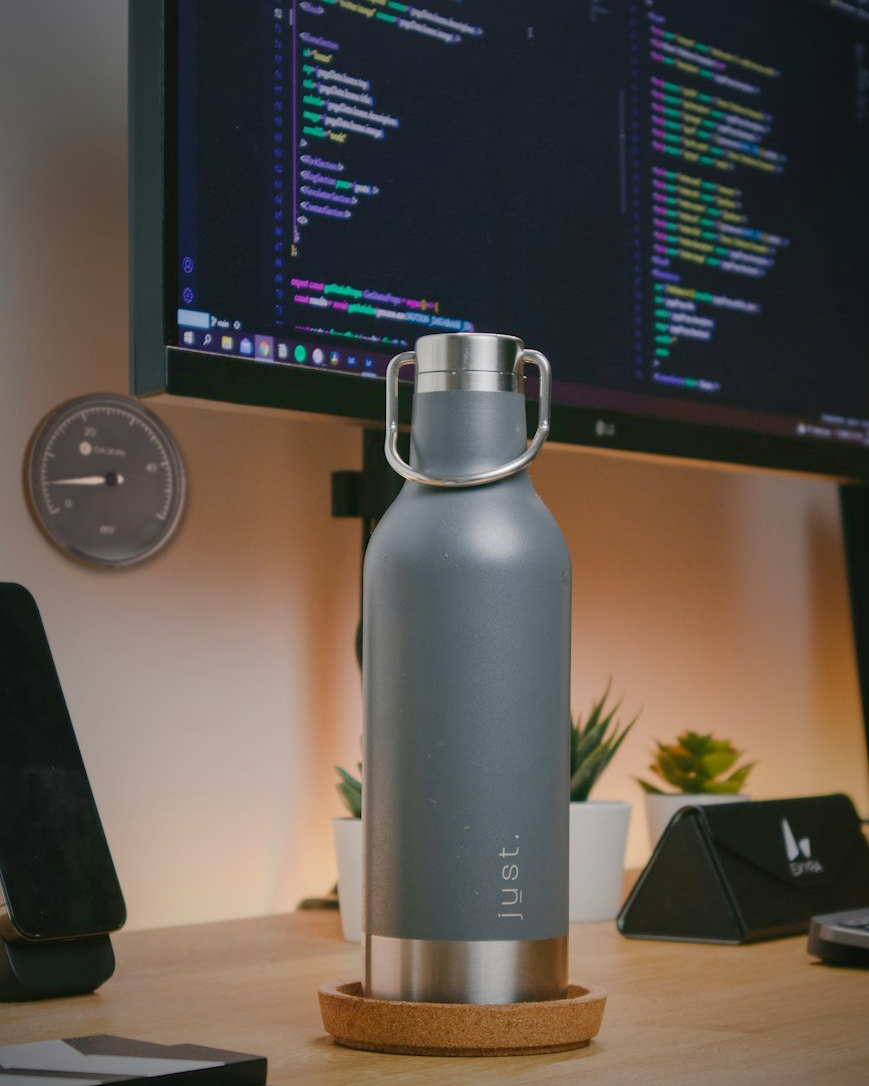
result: 5 mV
